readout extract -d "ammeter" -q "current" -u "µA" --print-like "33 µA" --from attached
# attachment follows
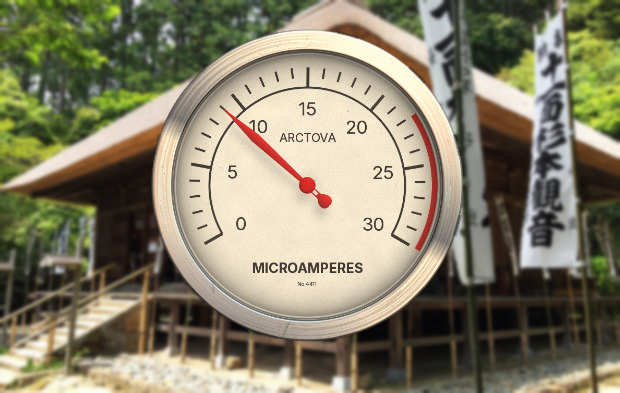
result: 9 µA
